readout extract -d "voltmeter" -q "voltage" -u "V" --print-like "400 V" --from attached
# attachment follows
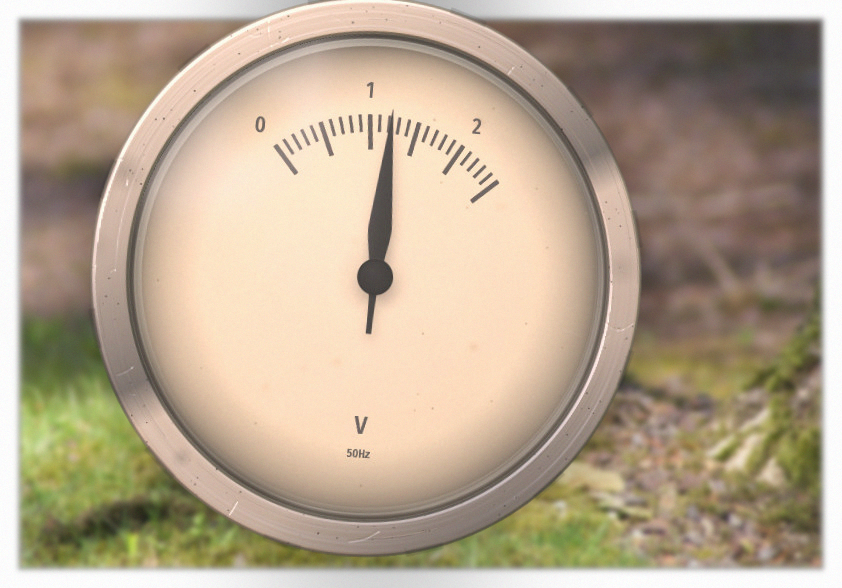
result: 1.2 V
